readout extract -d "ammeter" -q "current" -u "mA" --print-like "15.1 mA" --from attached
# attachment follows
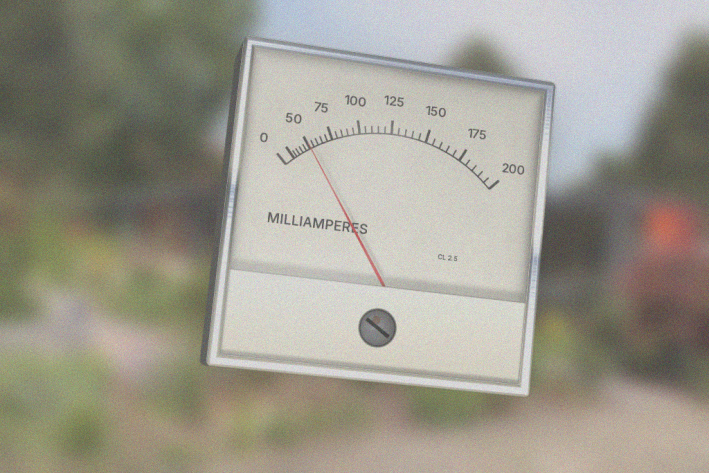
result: 50 mA
